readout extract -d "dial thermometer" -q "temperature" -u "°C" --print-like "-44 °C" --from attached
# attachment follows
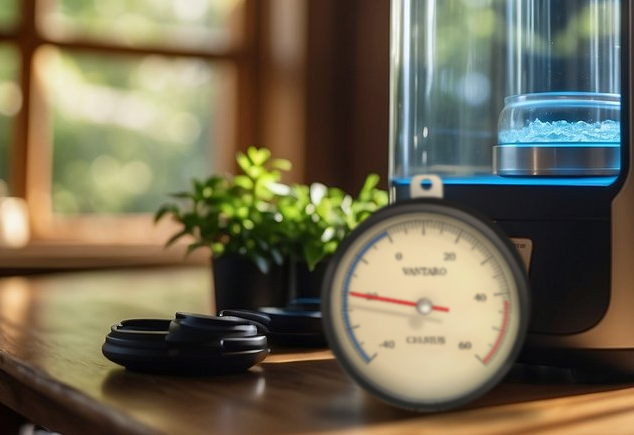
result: -20 °C
